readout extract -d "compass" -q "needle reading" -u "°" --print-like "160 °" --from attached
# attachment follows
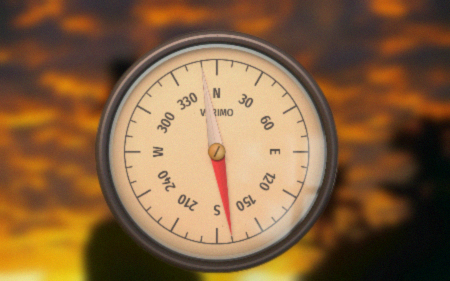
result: 170 °
